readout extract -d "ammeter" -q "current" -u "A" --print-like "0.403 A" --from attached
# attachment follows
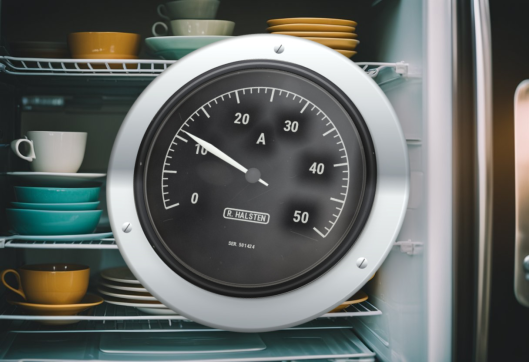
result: 11 A
